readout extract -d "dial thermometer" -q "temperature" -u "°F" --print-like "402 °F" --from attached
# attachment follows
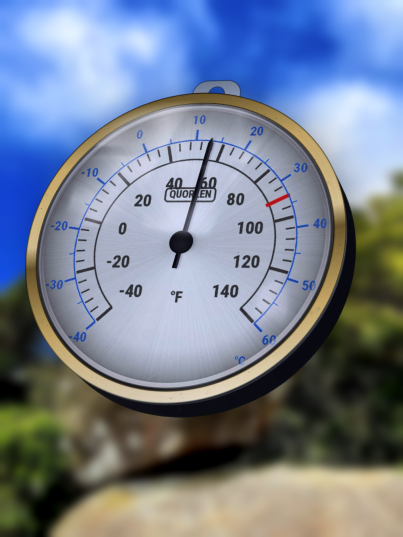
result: 56 °F
